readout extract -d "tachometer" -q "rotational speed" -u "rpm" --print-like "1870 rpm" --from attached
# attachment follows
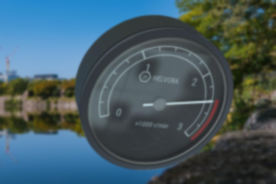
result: 2400 rpm
